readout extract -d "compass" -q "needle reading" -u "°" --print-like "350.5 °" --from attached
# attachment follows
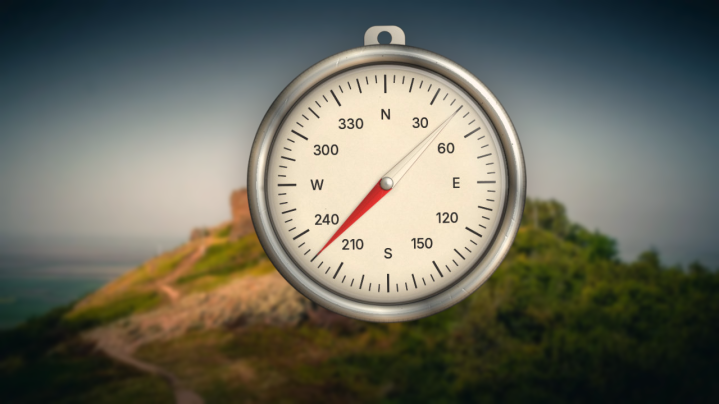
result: 225 °
